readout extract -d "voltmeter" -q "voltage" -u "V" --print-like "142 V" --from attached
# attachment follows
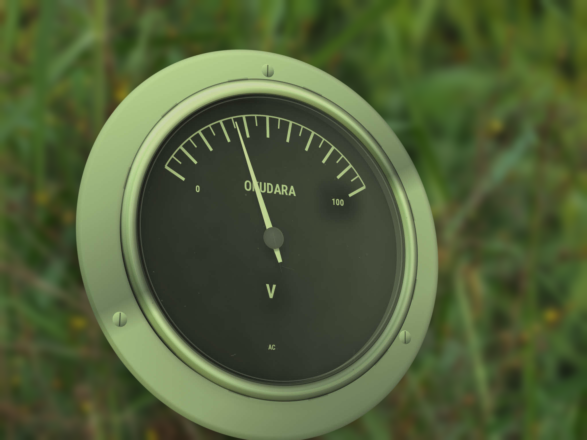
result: 35 V
